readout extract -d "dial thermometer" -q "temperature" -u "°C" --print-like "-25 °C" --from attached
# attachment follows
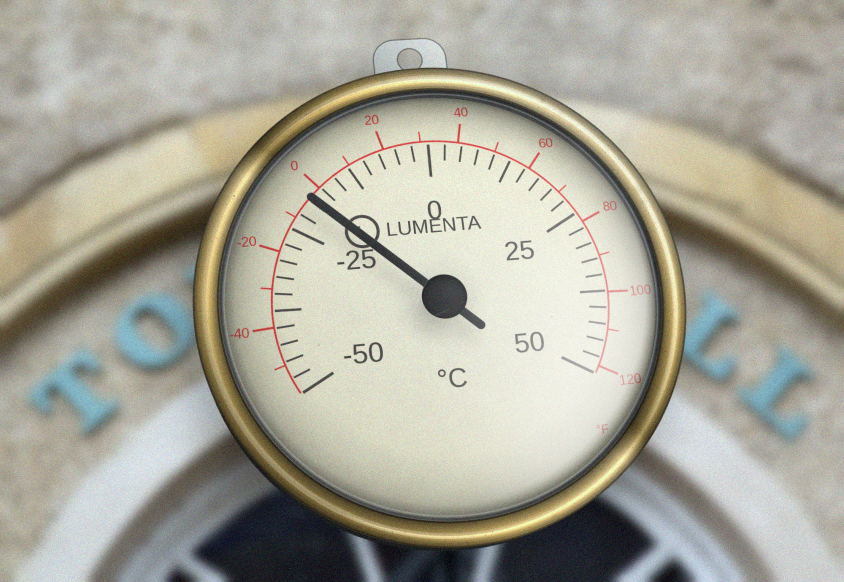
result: -20 °C
